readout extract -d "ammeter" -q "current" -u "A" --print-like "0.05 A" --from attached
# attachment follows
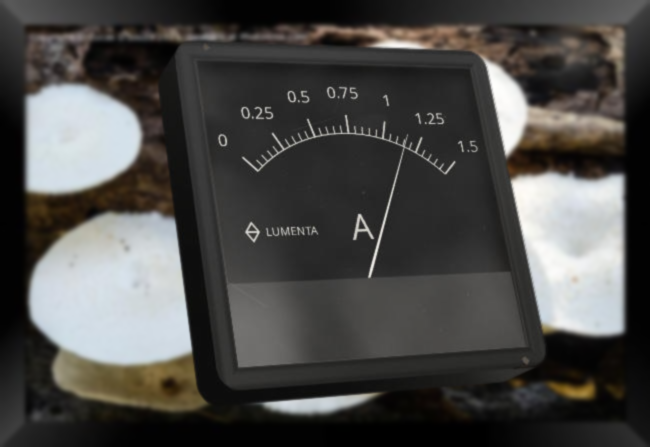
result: 1.15 A
